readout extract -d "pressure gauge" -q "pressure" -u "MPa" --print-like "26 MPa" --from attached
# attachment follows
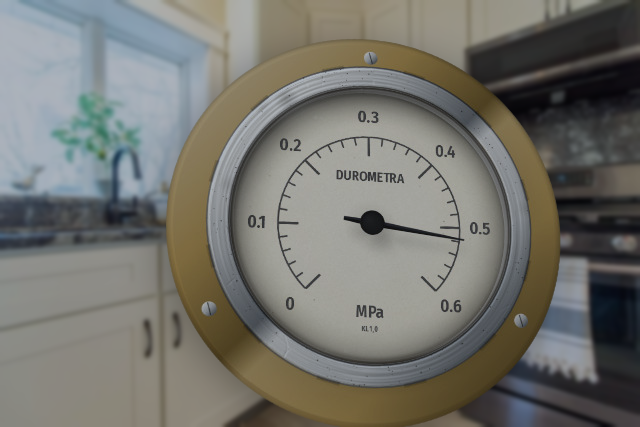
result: 0.52 MPa
